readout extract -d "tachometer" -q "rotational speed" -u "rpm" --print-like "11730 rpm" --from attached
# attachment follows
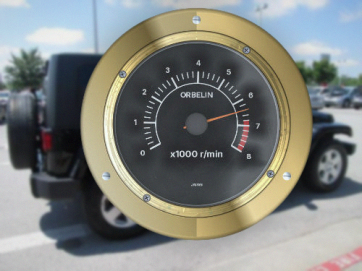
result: 6400 rpm
